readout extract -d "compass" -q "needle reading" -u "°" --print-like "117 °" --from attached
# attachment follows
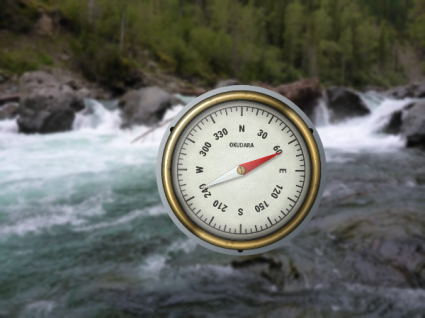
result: 65 °
